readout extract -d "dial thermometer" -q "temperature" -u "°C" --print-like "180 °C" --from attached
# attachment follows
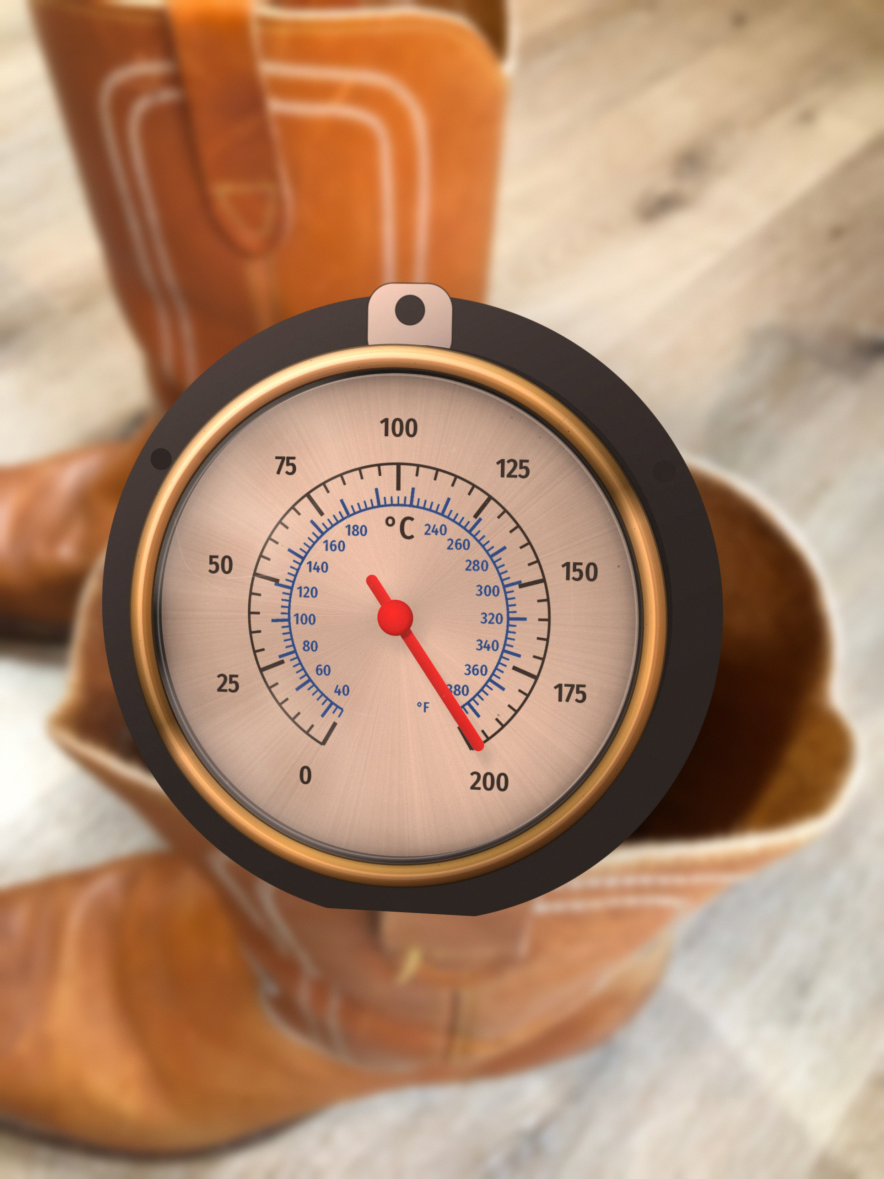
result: 197.5 °C
